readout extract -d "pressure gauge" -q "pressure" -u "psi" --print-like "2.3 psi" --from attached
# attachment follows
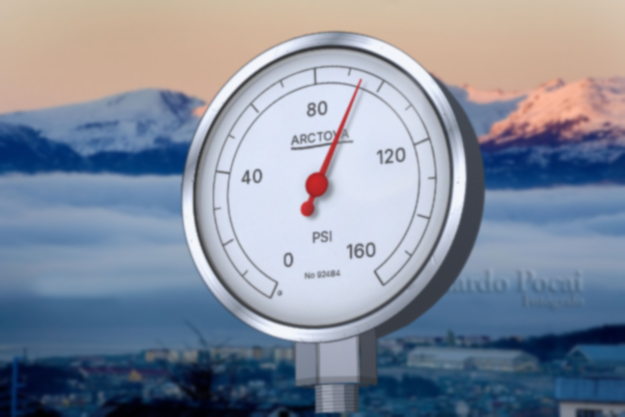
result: 95 psi
